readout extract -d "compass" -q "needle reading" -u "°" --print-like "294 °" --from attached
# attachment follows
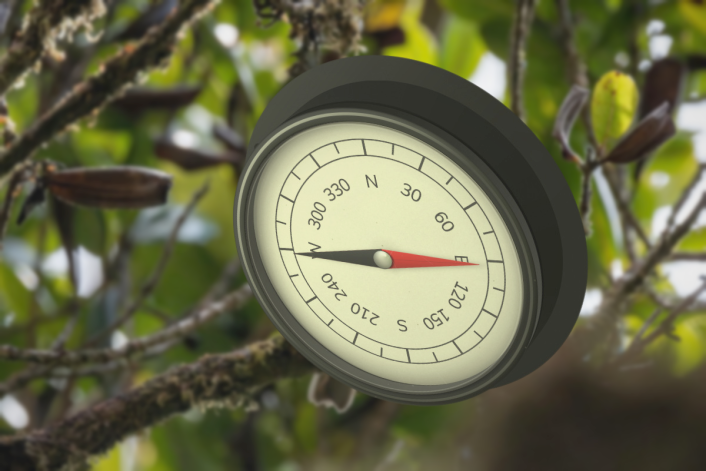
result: 90 °
